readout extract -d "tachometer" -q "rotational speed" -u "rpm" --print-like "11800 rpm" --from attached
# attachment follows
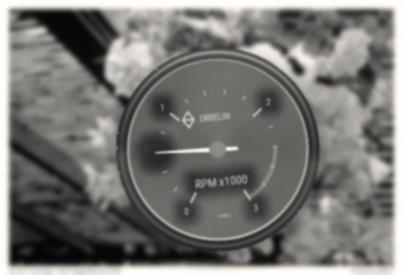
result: 600 rpm
